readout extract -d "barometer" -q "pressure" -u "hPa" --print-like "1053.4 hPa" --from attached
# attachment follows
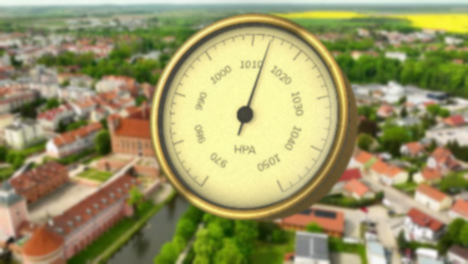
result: 1014 hPa
